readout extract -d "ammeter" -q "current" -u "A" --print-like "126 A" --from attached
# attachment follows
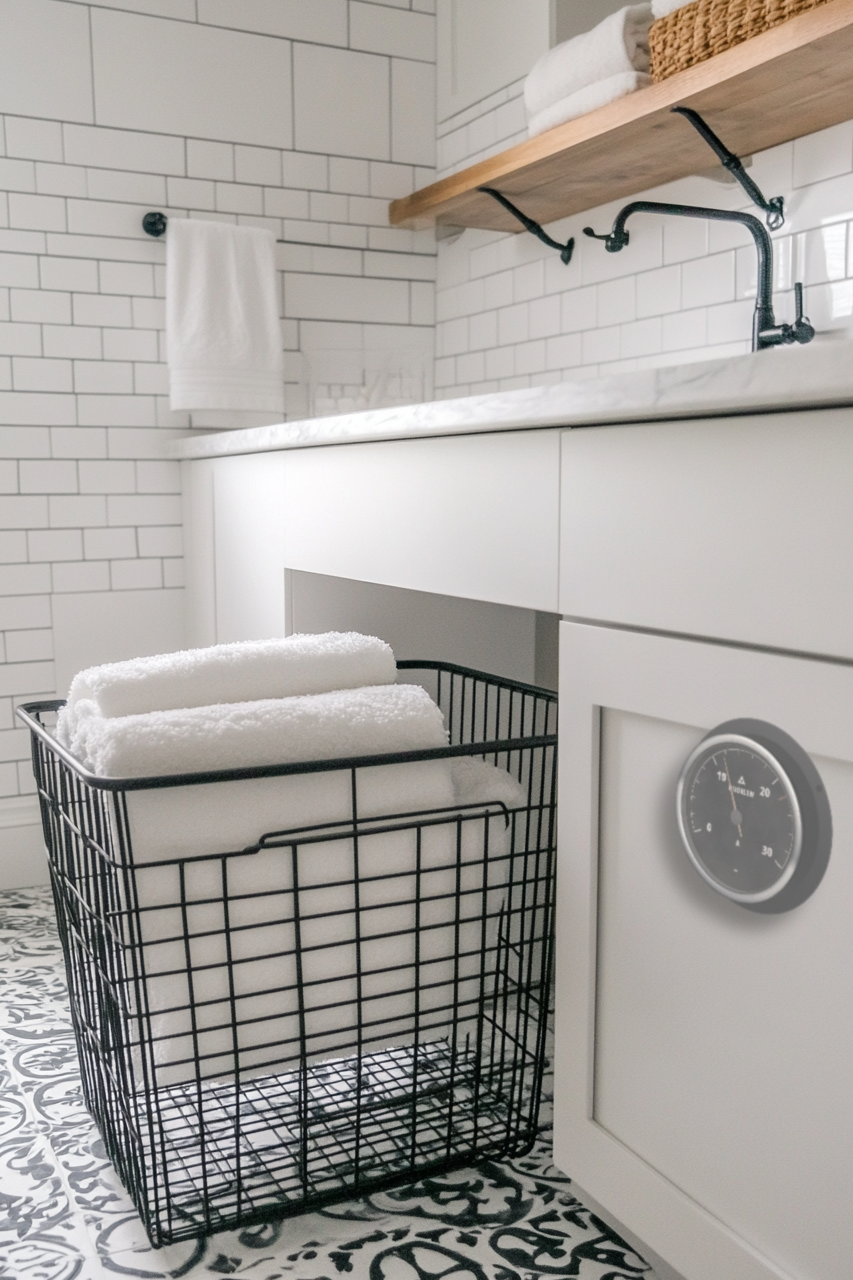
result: 12 A
